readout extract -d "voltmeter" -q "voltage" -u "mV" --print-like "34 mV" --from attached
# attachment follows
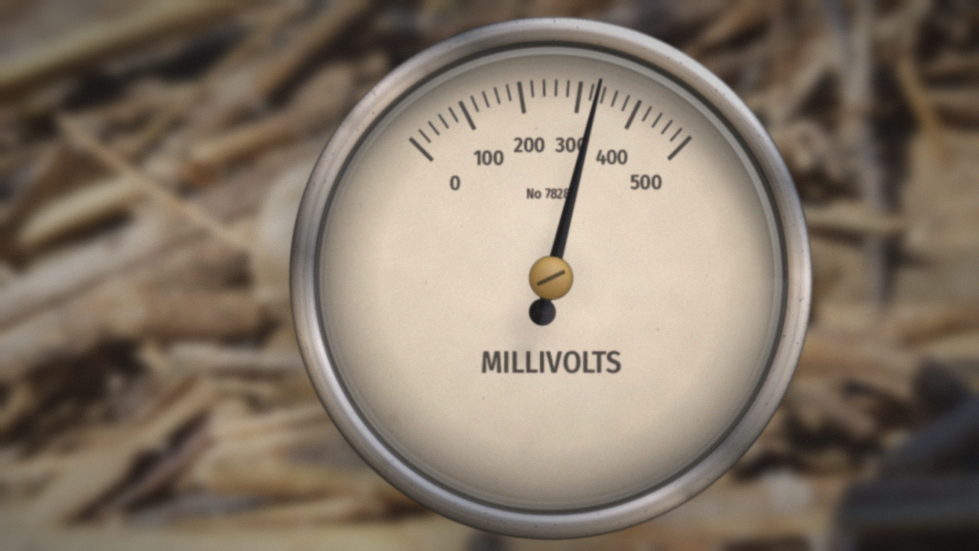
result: 330 mV
